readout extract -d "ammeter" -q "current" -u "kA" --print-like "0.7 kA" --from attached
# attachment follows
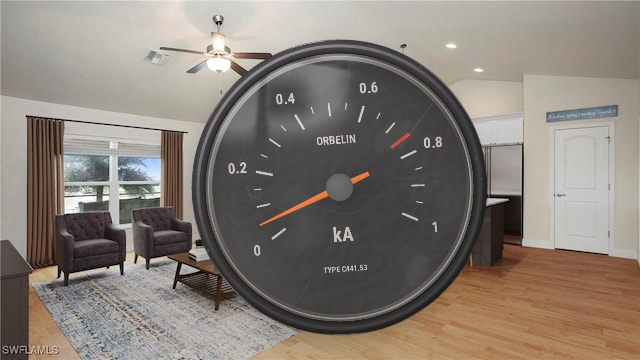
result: 0.05 kA
